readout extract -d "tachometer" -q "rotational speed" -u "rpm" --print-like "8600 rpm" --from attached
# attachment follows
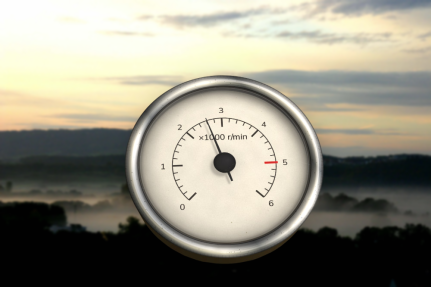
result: 2600 rpm
